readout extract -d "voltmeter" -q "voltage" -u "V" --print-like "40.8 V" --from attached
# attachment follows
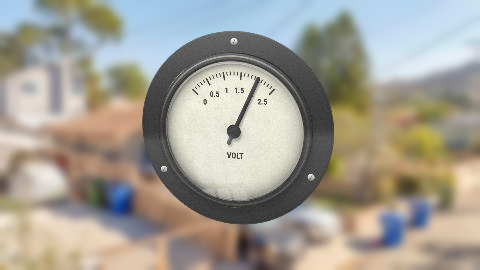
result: 2 V
